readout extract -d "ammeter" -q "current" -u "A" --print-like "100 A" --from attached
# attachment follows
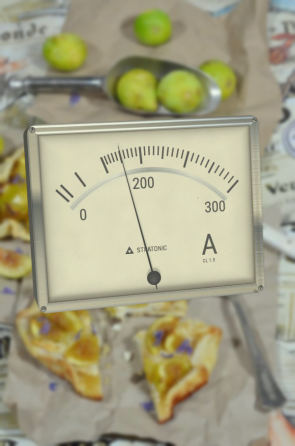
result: 175 A
